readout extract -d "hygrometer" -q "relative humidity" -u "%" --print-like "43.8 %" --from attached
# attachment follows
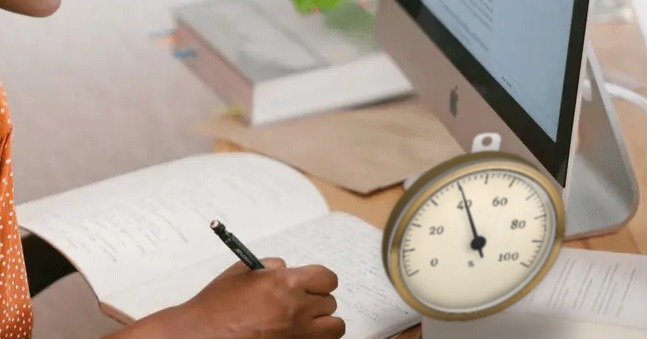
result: 40 %
